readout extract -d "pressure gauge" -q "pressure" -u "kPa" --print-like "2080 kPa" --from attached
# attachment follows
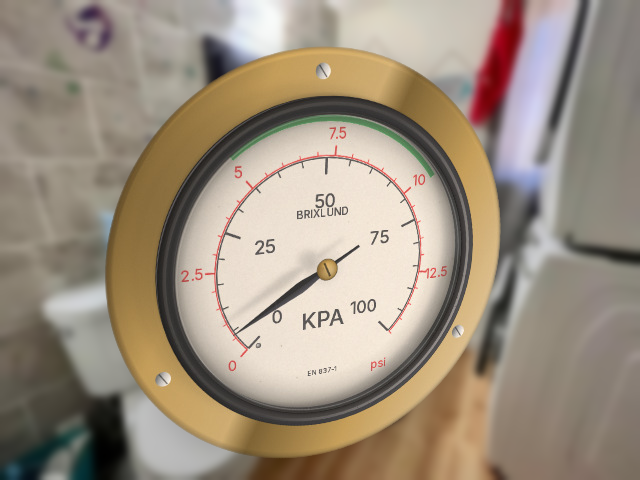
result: 5 kPa
